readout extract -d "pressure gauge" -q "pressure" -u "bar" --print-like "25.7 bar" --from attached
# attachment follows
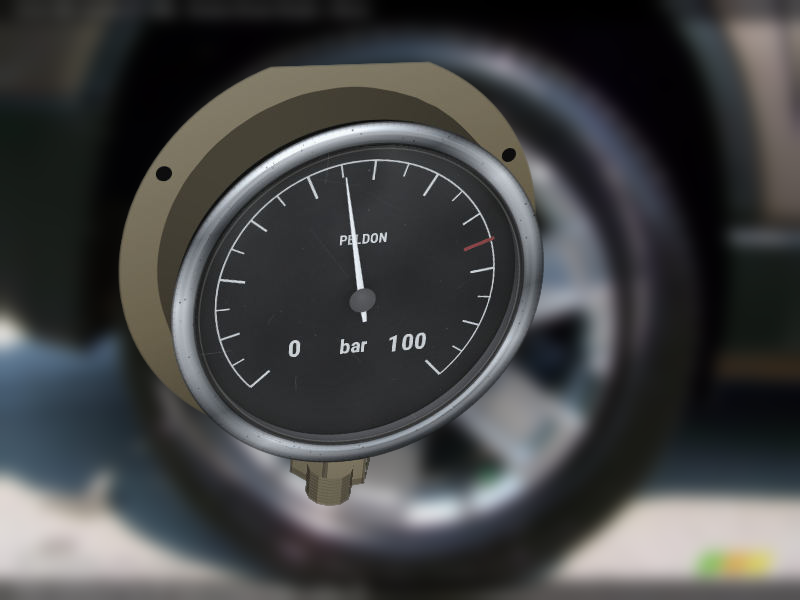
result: 45 bar
